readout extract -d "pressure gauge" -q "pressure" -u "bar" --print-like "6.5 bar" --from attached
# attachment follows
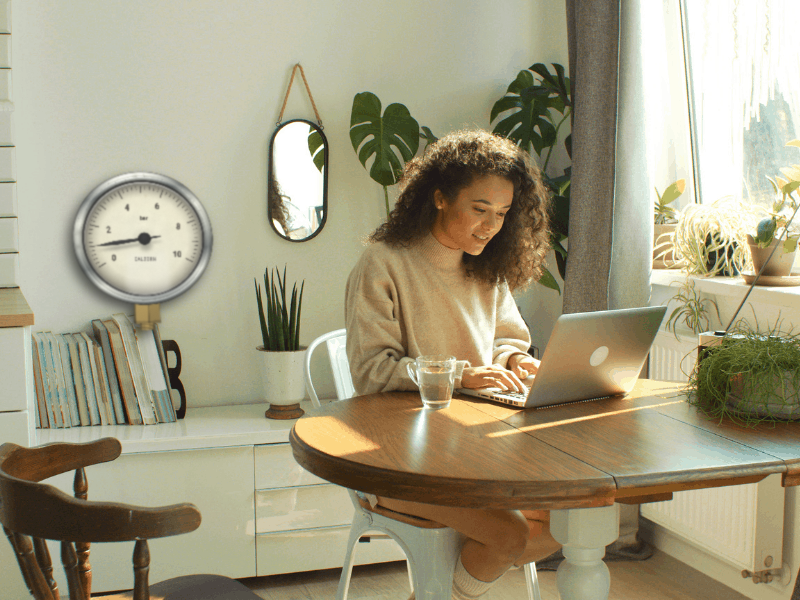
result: 1 bar
